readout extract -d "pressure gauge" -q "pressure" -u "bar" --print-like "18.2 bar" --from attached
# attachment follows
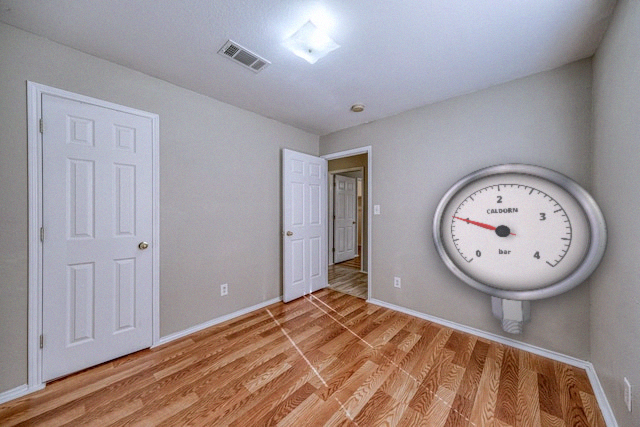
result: 1 bar
